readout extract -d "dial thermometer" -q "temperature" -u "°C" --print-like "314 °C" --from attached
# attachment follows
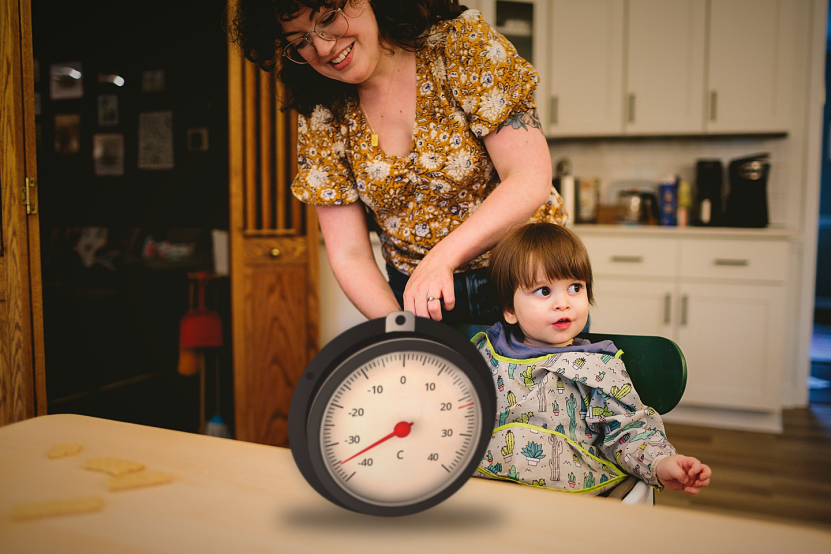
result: -35 °C
